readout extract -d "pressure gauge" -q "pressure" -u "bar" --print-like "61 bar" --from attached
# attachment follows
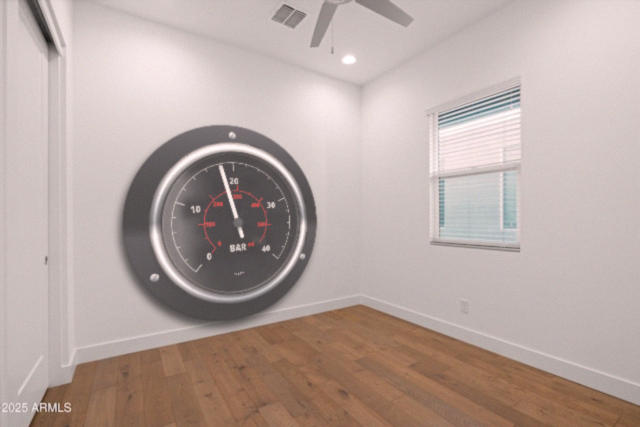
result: 18 bar
